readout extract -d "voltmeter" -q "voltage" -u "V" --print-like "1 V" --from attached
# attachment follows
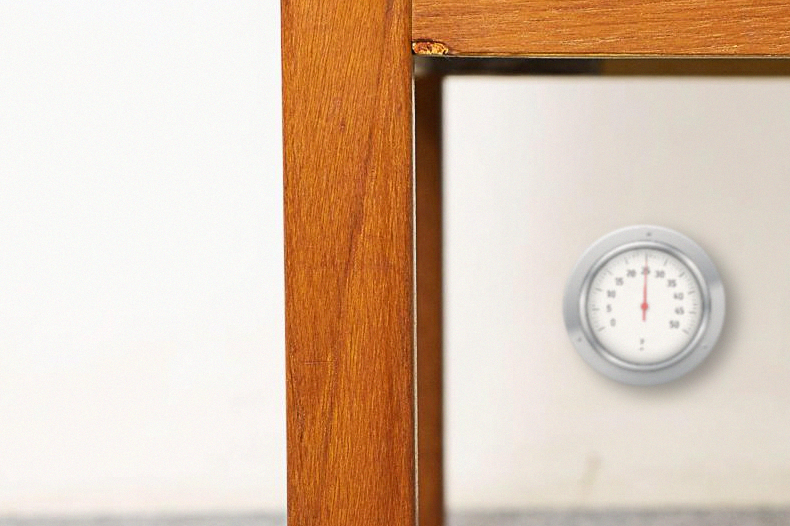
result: 25 V
